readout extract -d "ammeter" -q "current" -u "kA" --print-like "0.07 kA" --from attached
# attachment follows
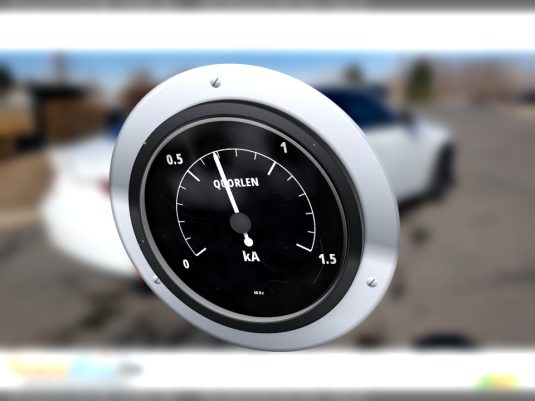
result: 0.7 kA
